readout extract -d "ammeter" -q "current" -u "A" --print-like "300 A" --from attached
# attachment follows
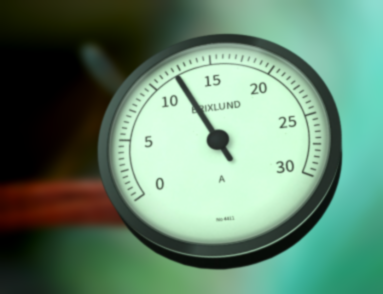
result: 12 A
